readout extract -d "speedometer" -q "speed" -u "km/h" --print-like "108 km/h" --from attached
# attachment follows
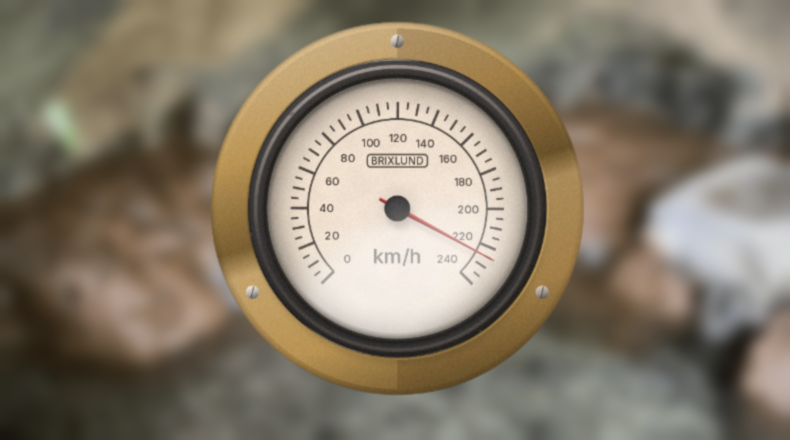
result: 225 km/h
